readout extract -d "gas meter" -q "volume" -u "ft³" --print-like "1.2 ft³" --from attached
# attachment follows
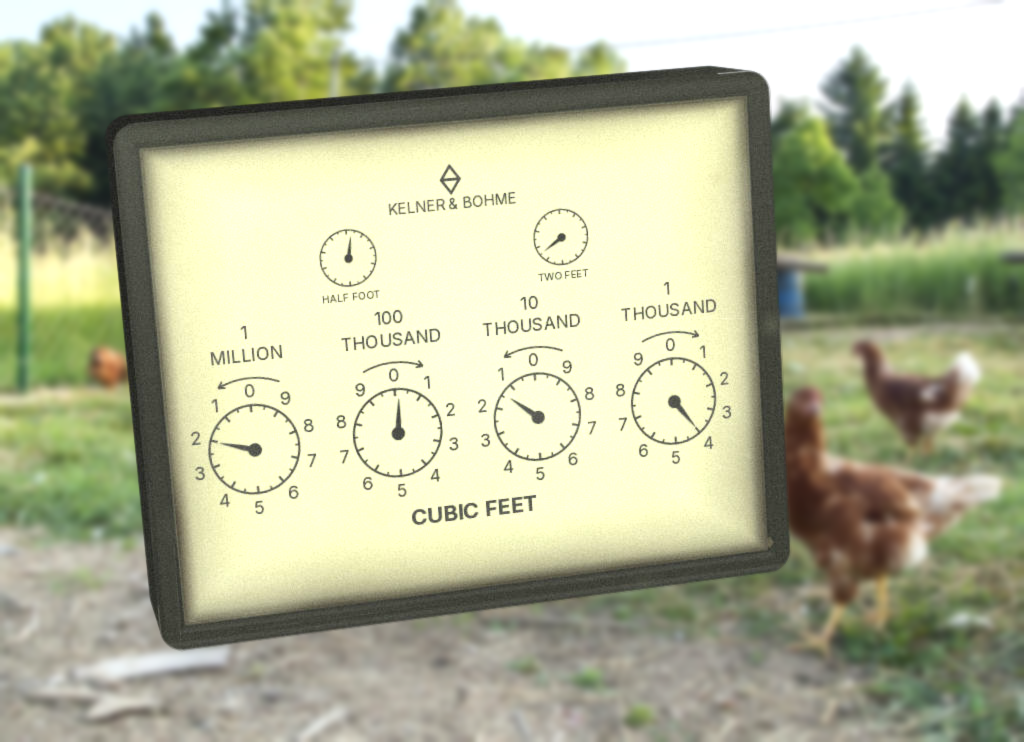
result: 201400 ft³
